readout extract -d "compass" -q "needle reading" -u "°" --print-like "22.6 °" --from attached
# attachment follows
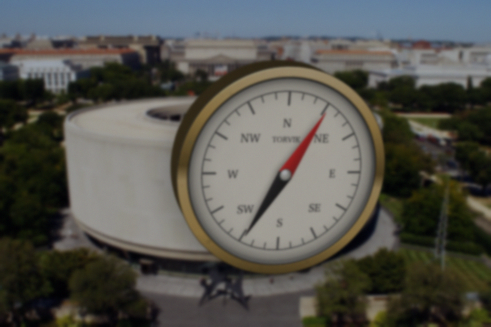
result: 30 °
